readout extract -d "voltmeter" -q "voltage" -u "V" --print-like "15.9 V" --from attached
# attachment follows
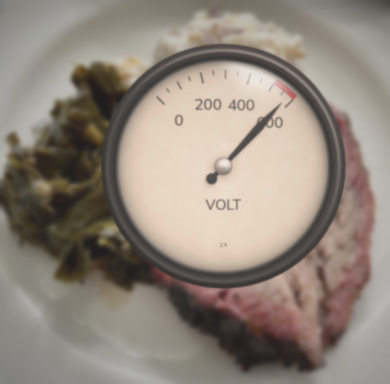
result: 575 V
